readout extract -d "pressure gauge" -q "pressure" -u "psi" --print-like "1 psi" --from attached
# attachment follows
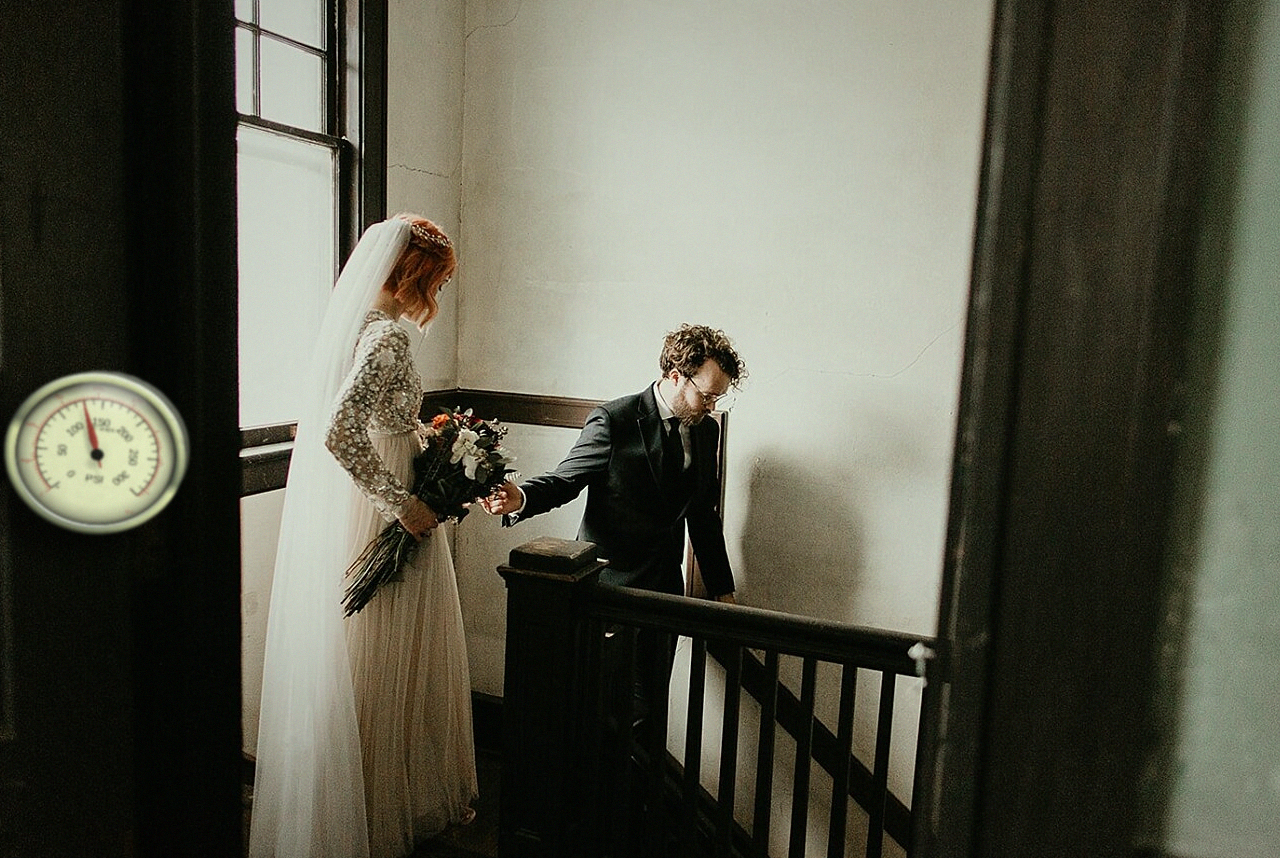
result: 130 psi
